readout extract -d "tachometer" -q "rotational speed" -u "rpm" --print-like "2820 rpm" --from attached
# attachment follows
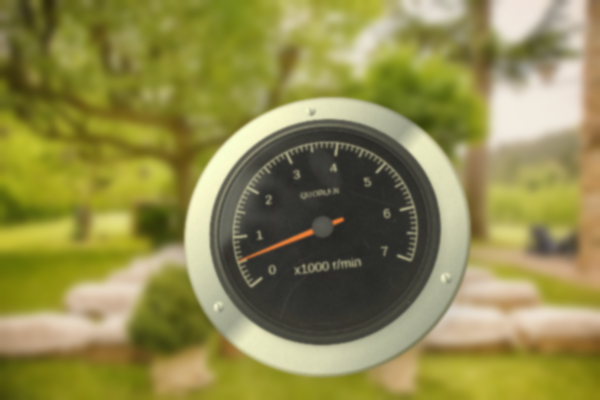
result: 500 rpm
